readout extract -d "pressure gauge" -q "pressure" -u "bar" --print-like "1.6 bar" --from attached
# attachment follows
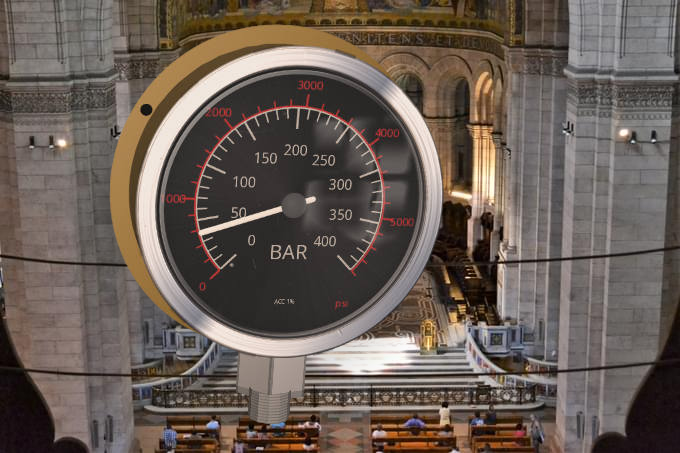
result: 40 bar
